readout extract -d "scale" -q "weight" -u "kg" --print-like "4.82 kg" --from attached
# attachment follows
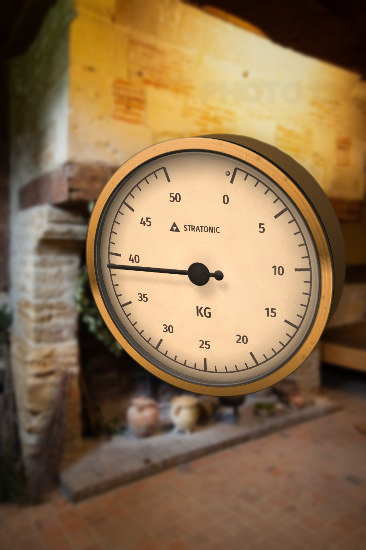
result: 39 kg
